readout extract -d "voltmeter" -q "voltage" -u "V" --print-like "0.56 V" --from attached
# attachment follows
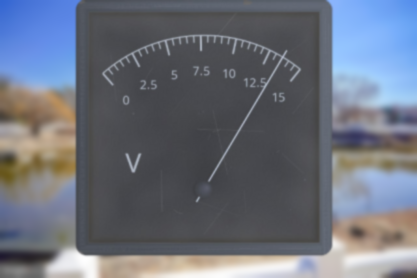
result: 13.5 V
